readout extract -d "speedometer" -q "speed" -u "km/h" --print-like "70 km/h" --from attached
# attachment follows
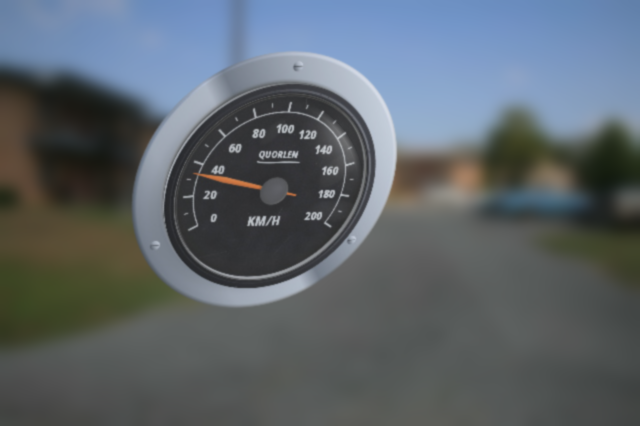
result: 35 km/h
